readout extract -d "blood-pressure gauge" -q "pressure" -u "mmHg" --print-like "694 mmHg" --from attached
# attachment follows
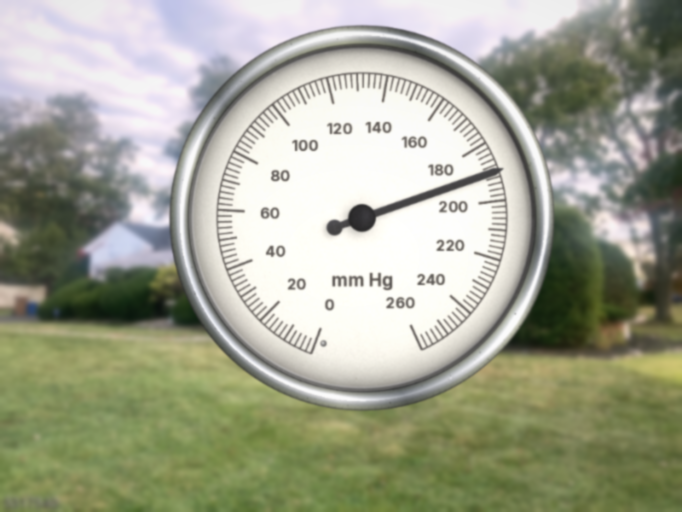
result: 190 mmHg
